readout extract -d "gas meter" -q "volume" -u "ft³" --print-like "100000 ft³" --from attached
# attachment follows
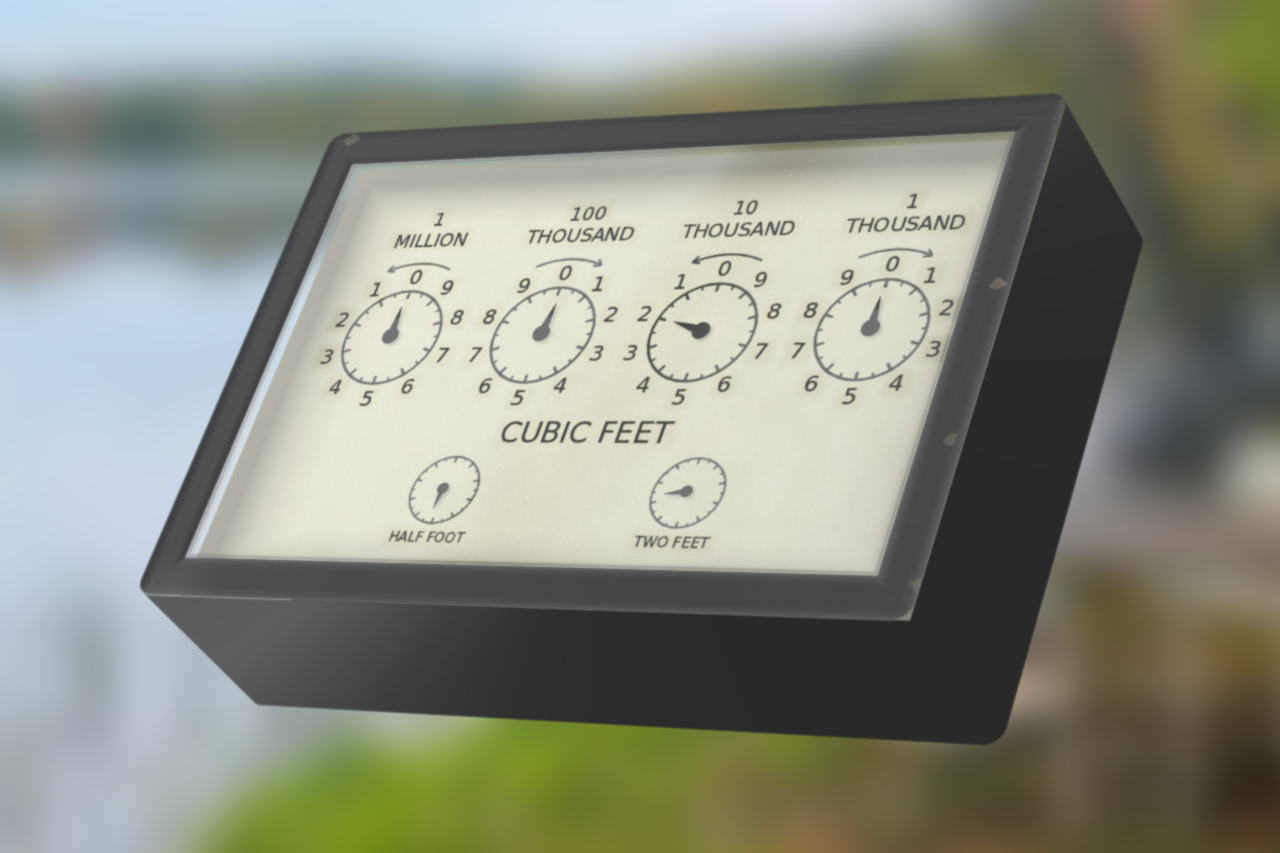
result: 2000 ft³
